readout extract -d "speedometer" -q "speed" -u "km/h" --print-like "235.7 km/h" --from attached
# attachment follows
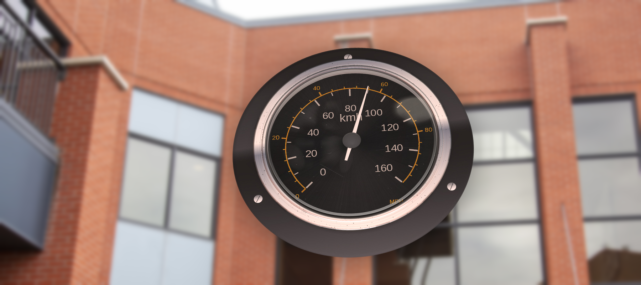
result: 90 km/h
